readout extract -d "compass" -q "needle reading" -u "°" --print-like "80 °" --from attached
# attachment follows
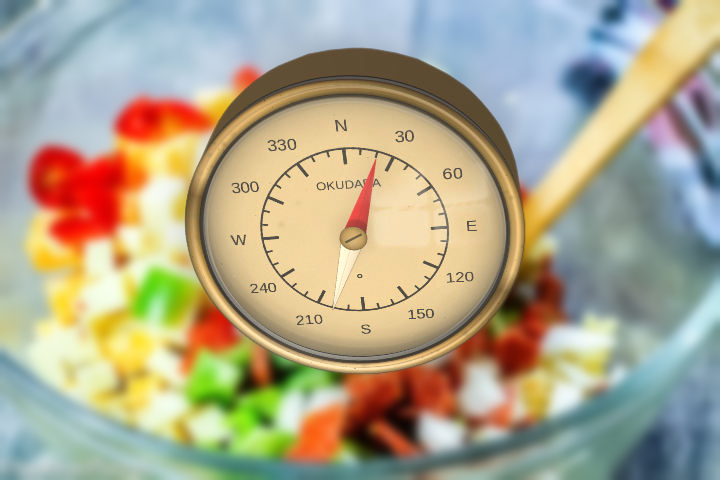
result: 20 °
